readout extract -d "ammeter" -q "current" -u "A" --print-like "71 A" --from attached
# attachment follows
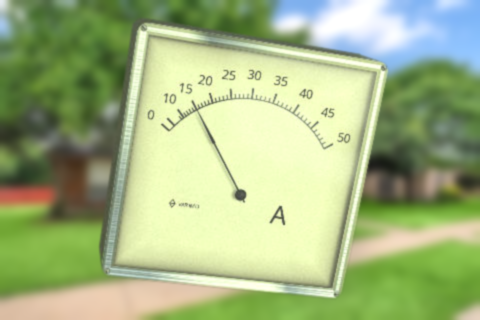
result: 15 A
